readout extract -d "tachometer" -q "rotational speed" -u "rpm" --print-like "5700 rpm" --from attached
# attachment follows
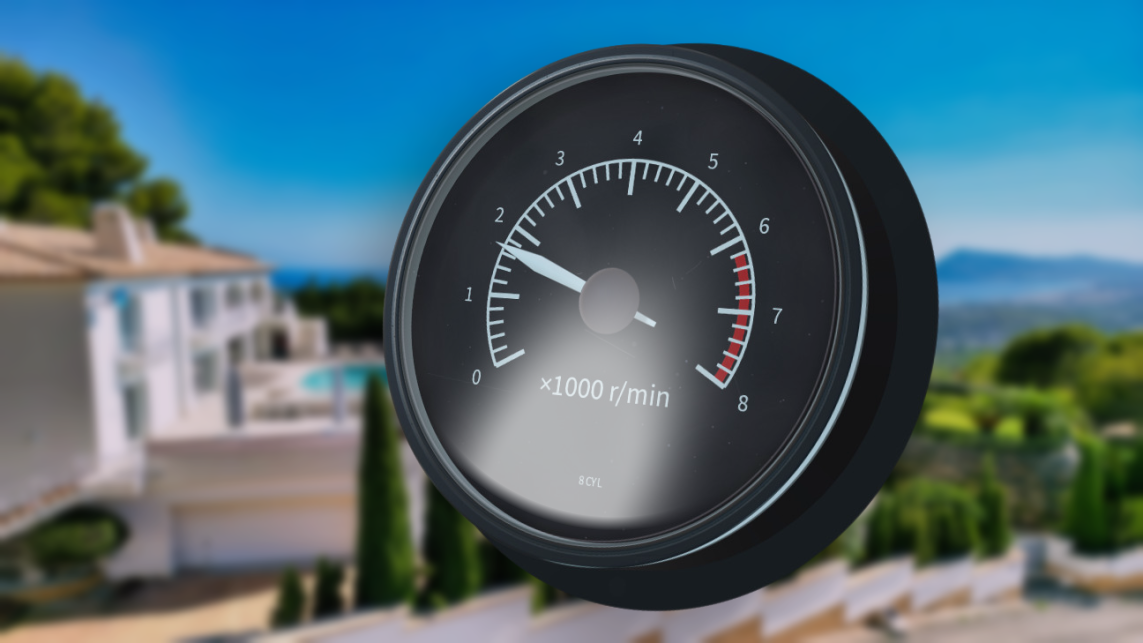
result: 1700 rpm
